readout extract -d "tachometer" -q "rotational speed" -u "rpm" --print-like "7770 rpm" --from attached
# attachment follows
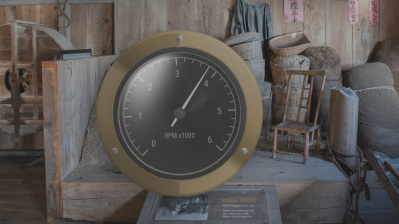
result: 3800 rpm
